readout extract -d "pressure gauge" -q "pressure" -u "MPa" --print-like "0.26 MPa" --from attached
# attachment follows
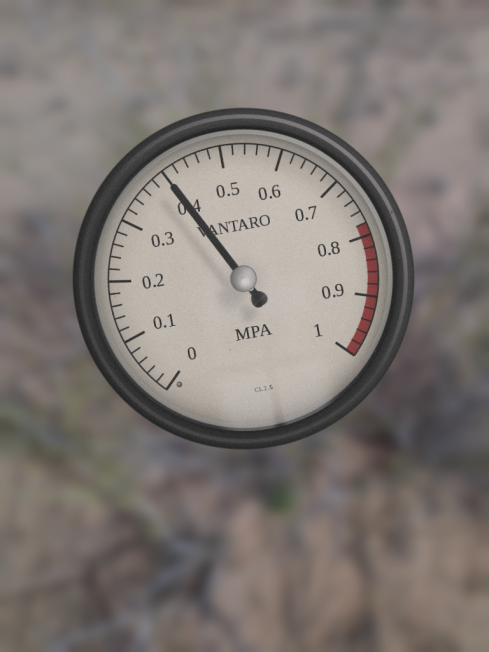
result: 0.4 MPa
